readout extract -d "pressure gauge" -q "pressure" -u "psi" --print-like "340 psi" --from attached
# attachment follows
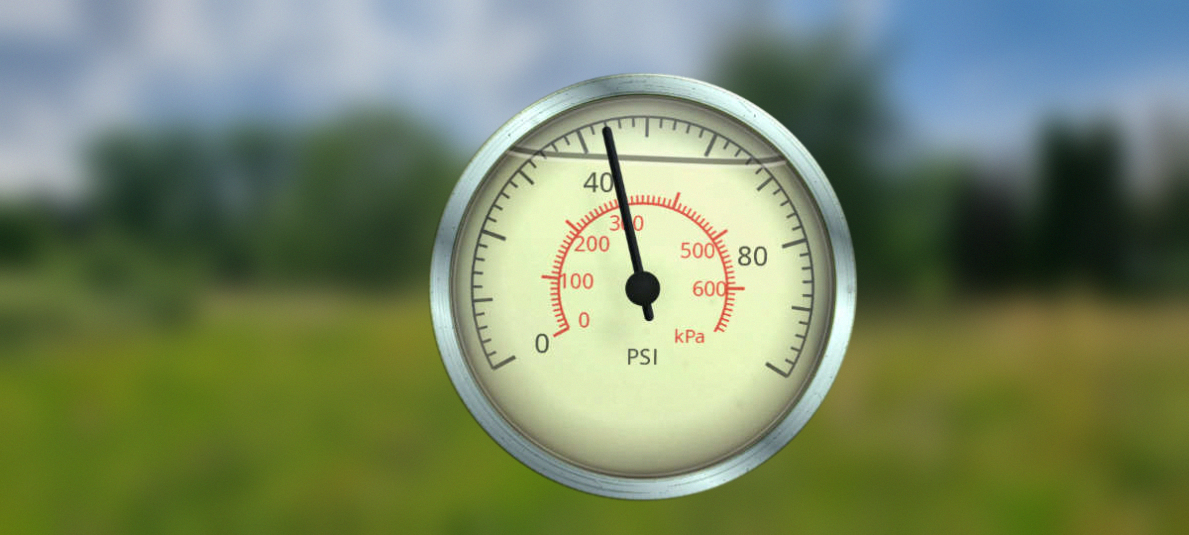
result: 44 psi
